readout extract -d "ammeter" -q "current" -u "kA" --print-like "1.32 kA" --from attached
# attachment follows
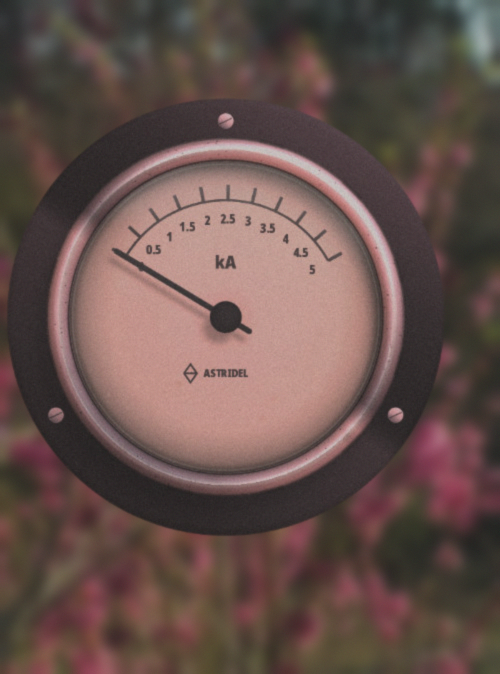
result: 0 kA
